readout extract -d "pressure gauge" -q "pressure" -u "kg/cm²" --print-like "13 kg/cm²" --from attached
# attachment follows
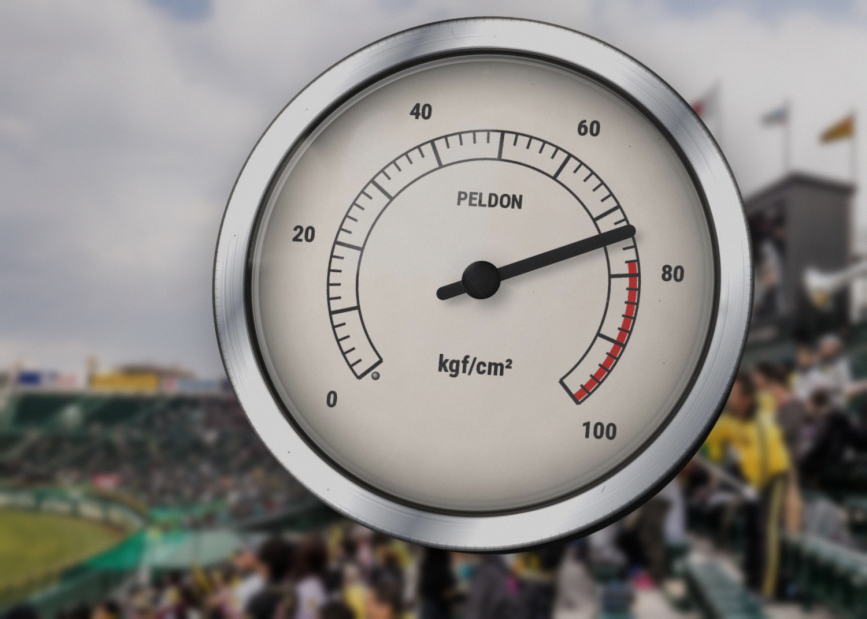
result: 74 kg/cm²
